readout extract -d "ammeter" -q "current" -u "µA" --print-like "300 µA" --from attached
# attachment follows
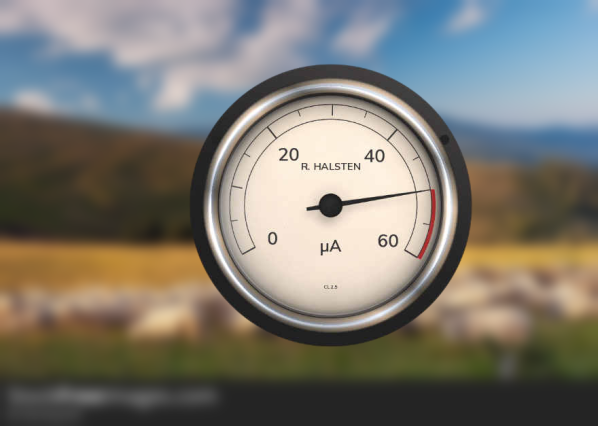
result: 50 µA
